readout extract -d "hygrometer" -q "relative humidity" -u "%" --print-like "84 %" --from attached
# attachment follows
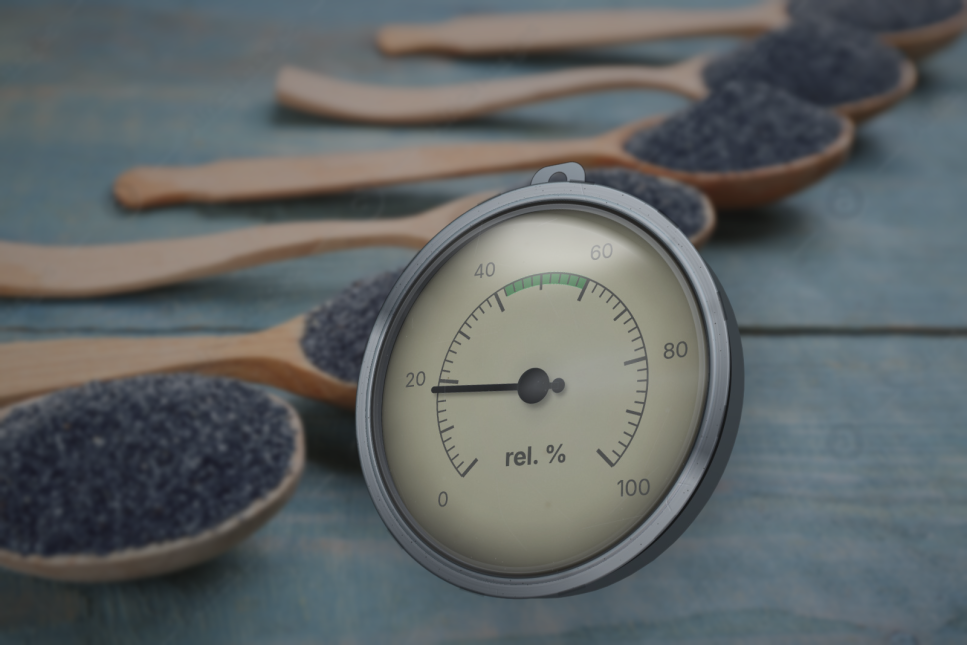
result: 18 %
